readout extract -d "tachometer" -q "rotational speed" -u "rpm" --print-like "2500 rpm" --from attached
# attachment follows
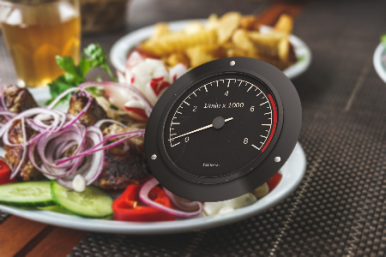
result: 250 rpm
